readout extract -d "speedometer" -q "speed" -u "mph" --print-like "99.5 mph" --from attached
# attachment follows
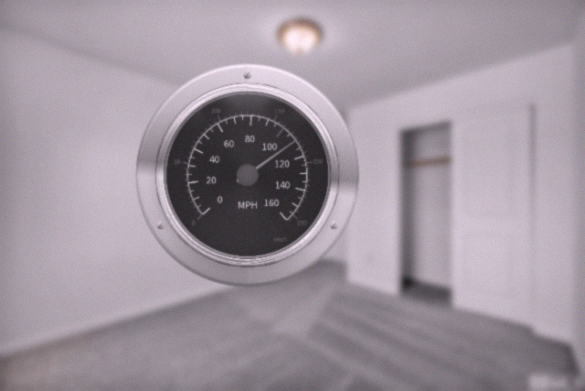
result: 110 mph
